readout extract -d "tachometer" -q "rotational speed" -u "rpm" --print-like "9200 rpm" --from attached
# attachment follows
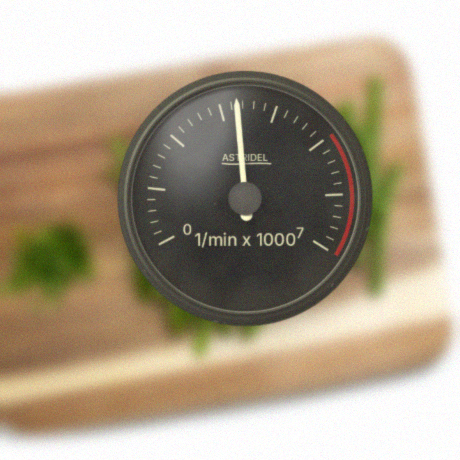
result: 3300 rpm
